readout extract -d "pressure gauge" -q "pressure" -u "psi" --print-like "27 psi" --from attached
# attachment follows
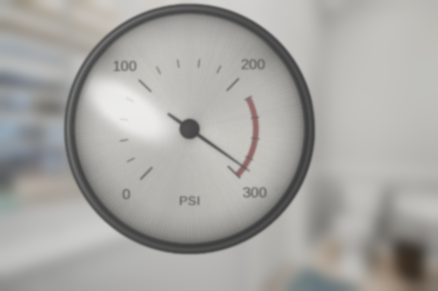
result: 290 psi
